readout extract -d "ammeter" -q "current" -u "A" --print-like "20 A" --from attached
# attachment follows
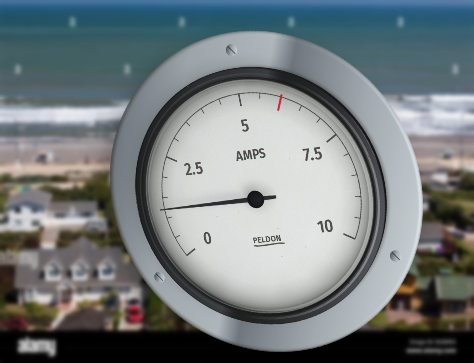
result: 1.25 A
